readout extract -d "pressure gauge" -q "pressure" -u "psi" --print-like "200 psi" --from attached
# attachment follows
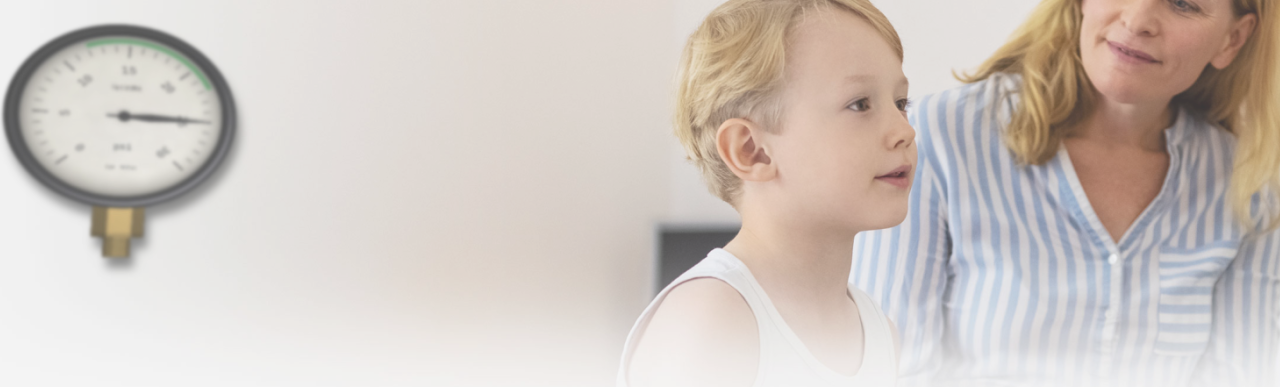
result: 25 psi
